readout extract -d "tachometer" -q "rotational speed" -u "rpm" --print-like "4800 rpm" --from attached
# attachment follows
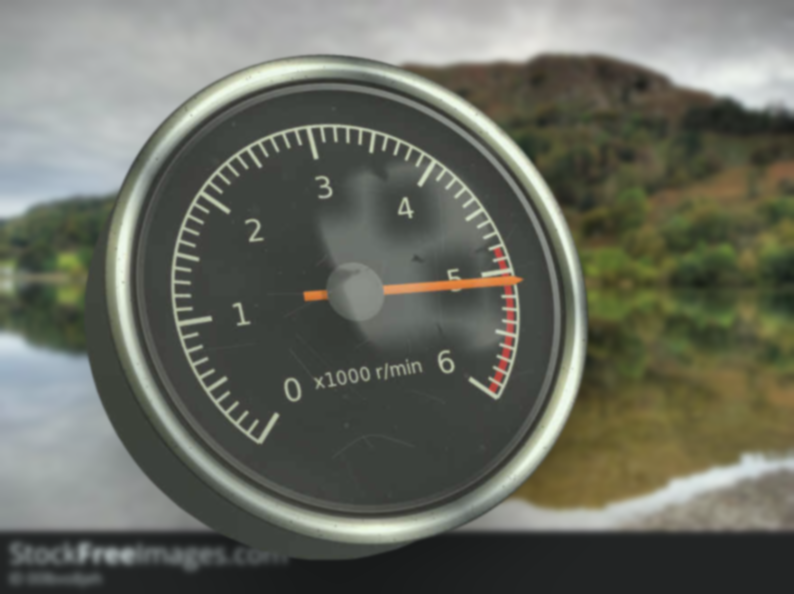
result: 5100 rpm
